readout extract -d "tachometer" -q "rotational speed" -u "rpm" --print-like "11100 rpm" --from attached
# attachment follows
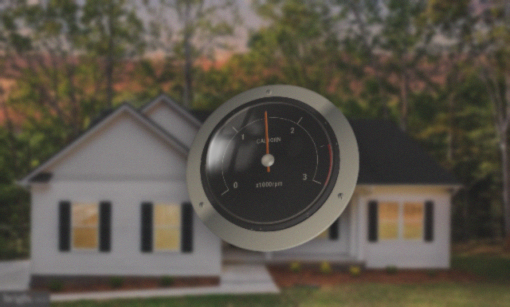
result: 1500 rpm
